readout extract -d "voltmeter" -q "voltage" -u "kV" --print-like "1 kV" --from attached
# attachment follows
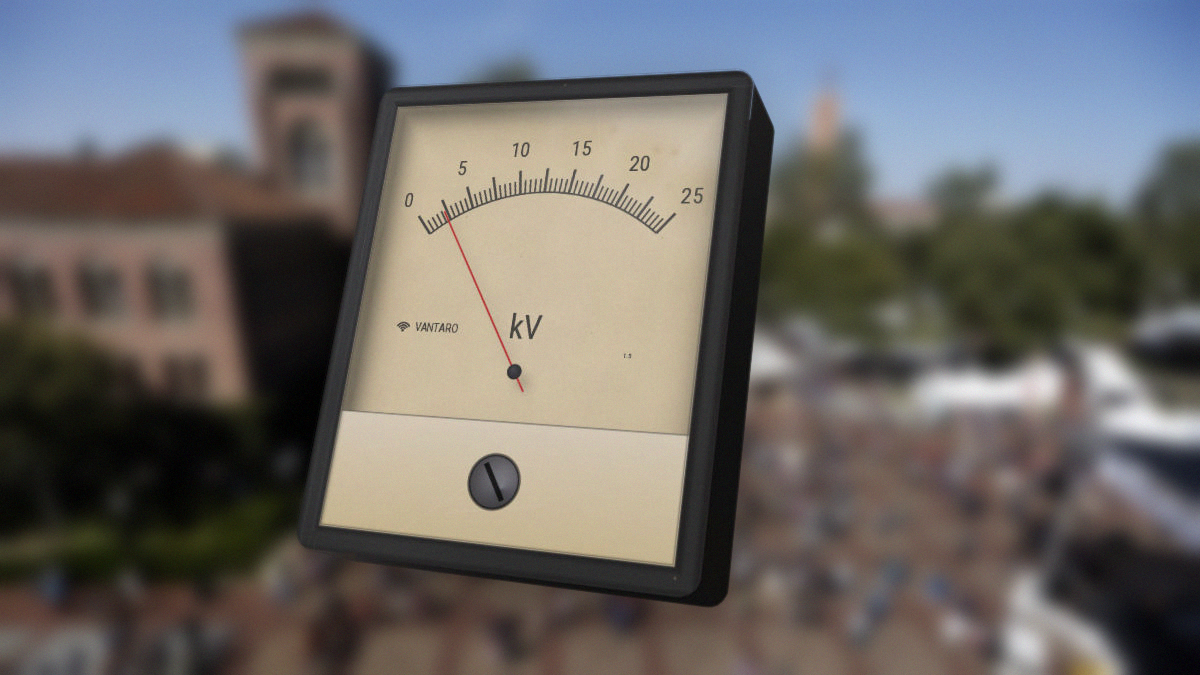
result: 2.5 kV
